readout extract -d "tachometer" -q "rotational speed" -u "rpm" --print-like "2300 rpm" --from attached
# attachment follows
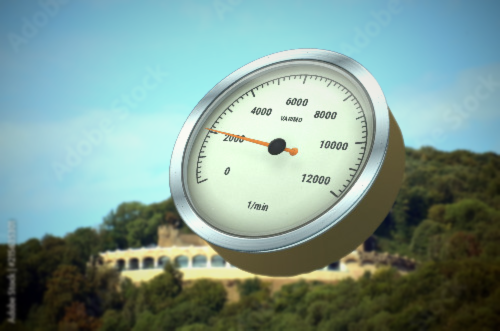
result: 2000 rpm
